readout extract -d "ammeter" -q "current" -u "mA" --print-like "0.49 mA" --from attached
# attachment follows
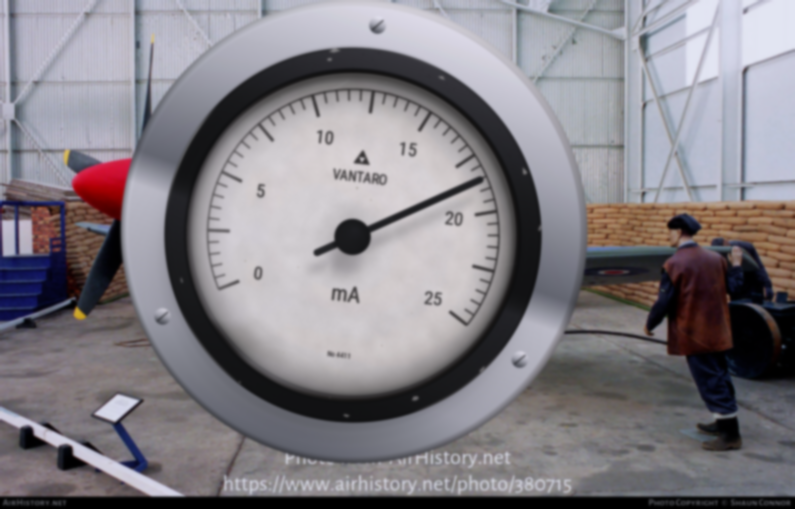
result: 18.5 mA
